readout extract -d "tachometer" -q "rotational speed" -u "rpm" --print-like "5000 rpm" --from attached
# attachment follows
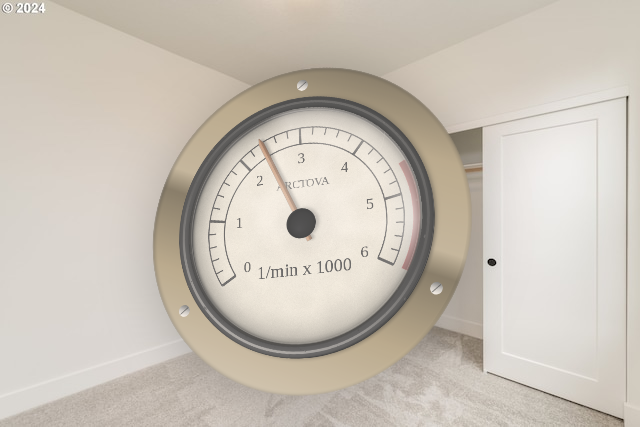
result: 2400 rpm
